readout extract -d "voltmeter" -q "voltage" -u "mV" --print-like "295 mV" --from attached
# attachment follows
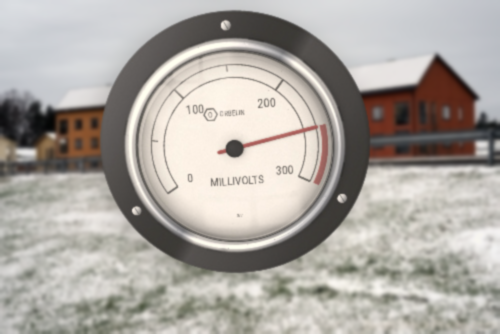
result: 250 mV
